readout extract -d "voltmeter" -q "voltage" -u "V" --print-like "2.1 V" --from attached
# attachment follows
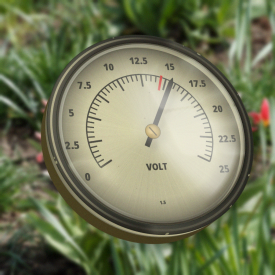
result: 15.5 V
